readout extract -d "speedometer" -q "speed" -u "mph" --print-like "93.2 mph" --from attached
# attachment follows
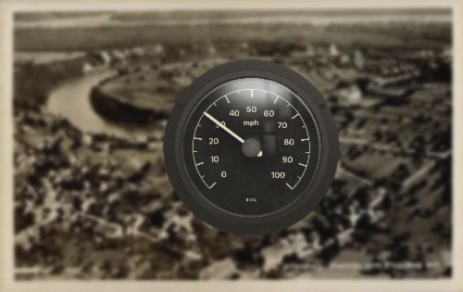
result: 30 mph
